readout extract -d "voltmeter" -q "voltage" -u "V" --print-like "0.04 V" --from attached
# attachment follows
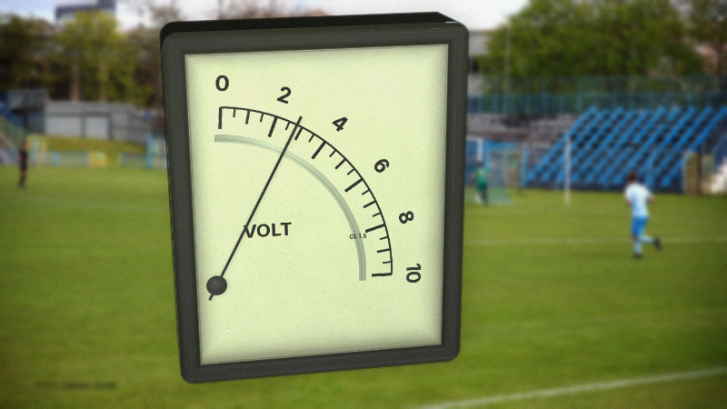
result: 2.75 V
